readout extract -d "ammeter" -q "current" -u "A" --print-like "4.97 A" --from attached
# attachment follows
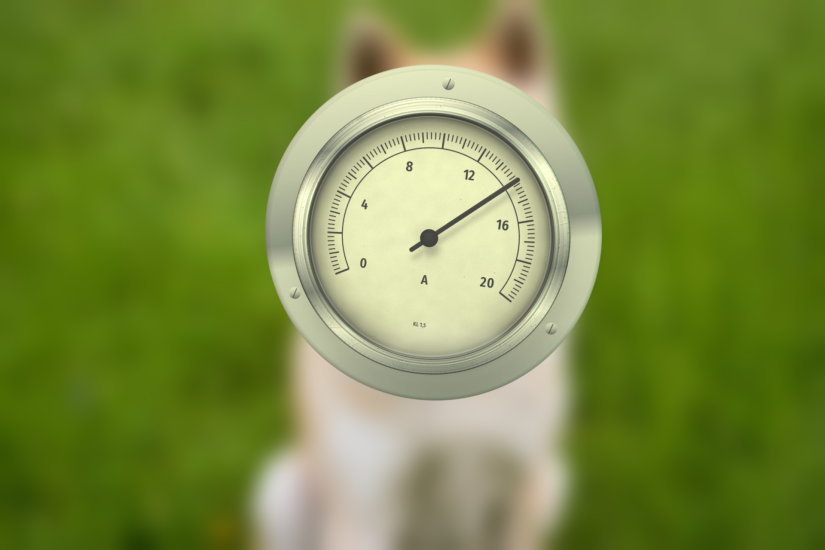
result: 14 A
